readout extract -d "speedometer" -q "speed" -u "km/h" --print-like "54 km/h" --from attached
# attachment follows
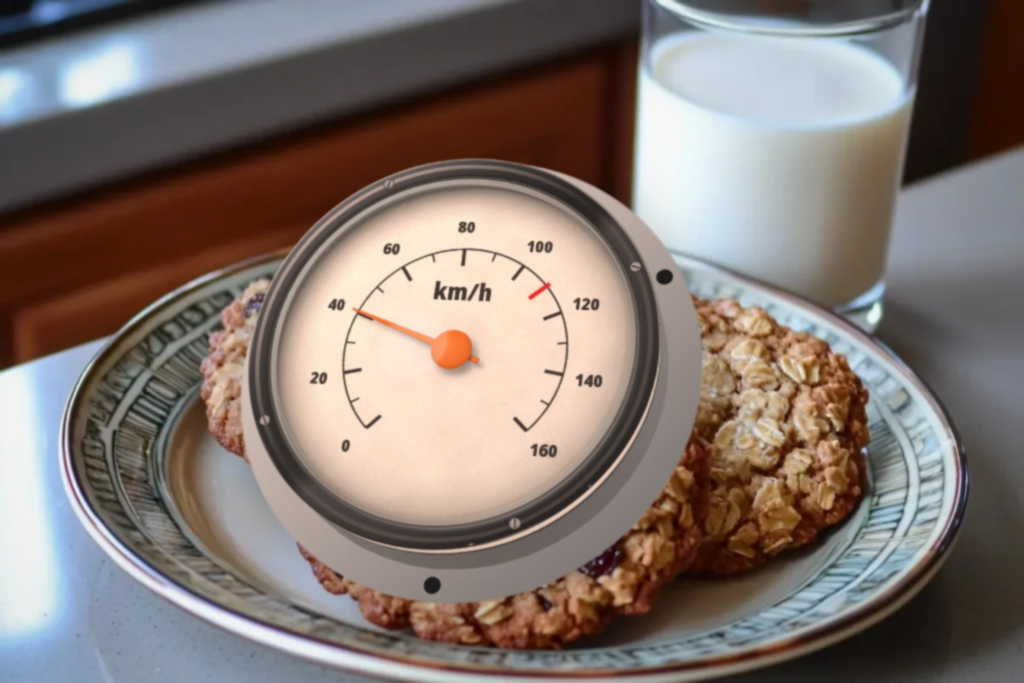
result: 40 km/h
